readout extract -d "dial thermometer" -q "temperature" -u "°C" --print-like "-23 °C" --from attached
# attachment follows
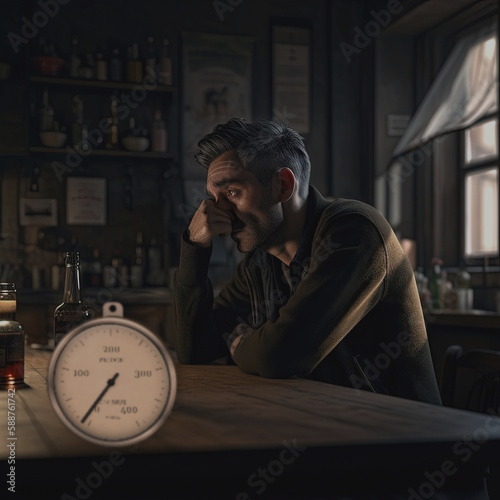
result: 10 °C
